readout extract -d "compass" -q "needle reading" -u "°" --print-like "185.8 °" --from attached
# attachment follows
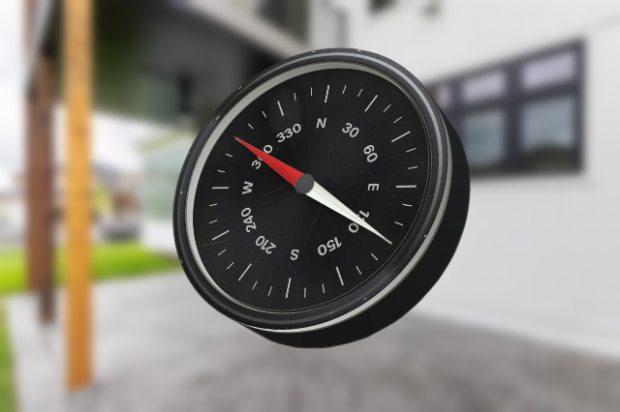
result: 300 °
